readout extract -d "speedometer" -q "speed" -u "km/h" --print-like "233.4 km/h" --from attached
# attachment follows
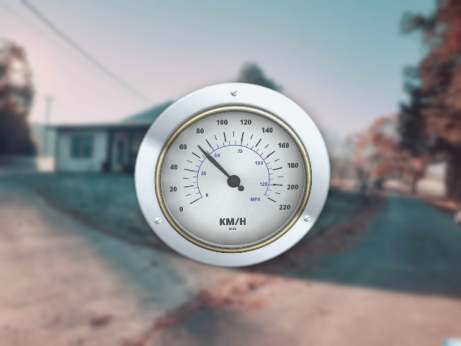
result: 70 km/h
